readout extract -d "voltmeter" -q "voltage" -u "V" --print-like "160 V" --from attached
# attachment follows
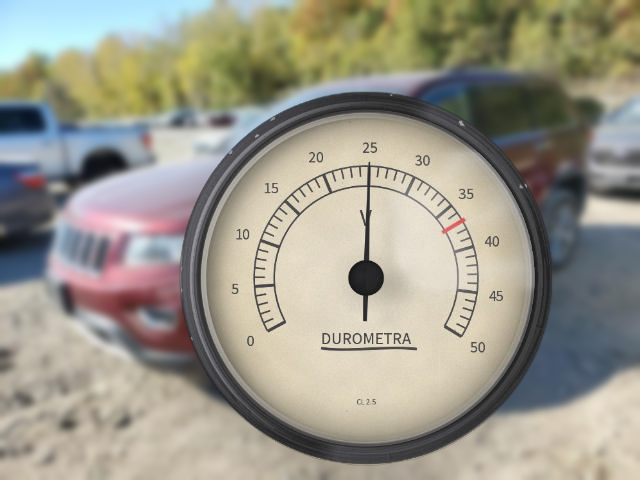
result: 25 V
